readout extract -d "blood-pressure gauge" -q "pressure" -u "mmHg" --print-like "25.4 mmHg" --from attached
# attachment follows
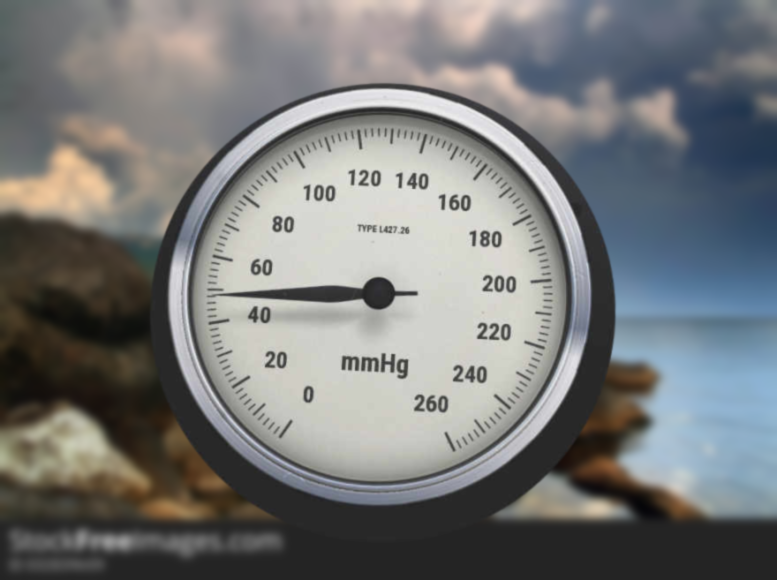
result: 48 mmHg
